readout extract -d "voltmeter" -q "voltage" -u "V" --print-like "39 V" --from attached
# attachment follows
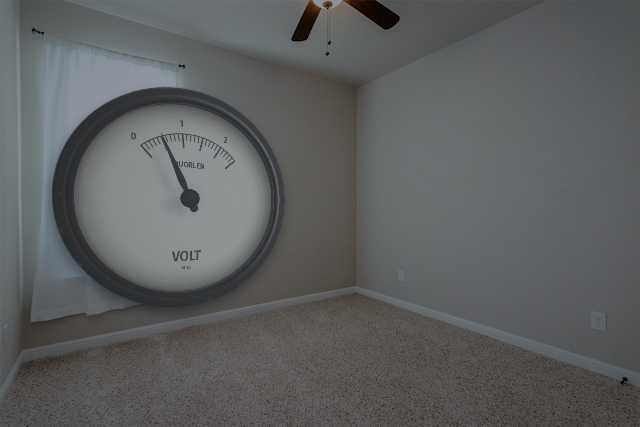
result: 0.5 V
